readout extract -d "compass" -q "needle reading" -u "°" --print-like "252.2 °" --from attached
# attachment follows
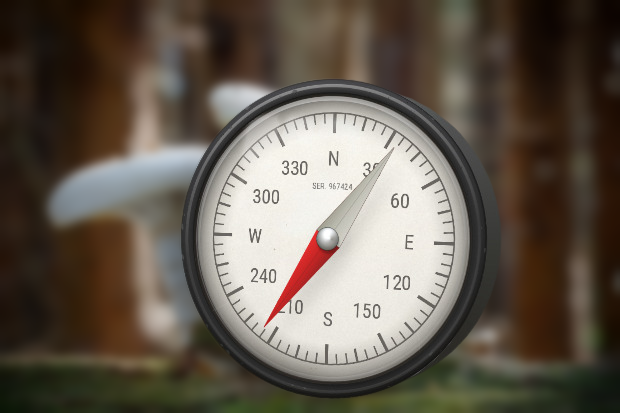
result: 215 °
